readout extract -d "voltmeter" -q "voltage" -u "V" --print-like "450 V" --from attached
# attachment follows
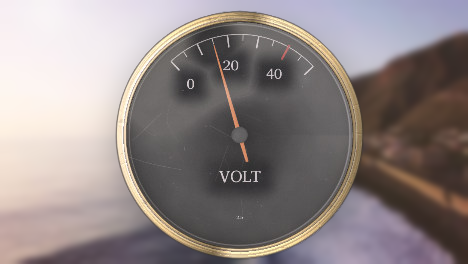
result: 15 V
